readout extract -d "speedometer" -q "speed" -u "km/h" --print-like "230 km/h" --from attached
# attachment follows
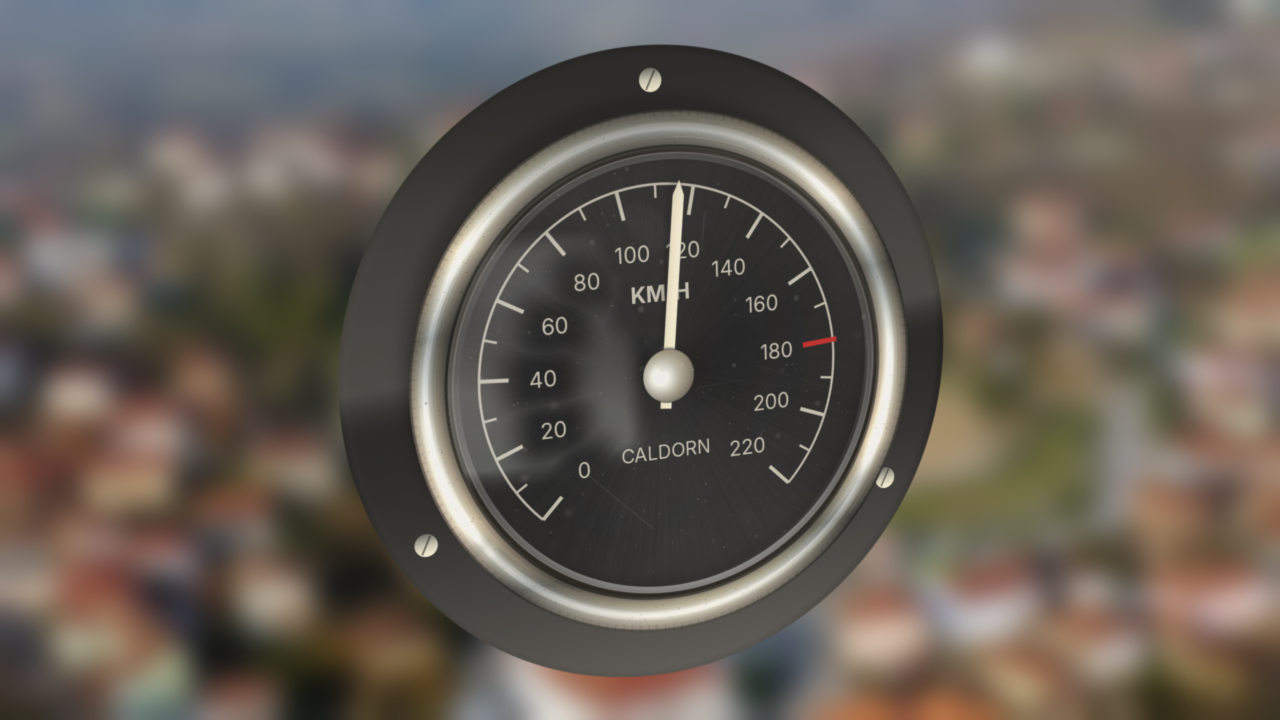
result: 115 km/h
